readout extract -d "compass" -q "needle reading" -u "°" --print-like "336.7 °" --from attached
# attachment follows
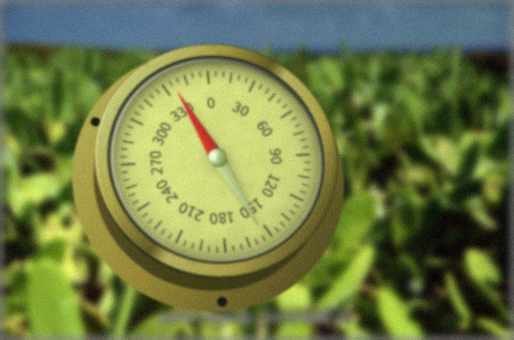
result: 335 °
